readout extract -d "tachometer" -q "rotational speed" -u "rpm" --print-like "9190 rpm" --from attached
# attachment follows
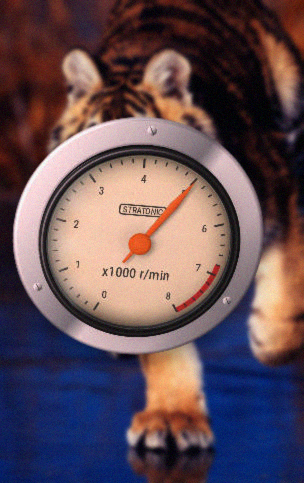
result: 5000 rpm
